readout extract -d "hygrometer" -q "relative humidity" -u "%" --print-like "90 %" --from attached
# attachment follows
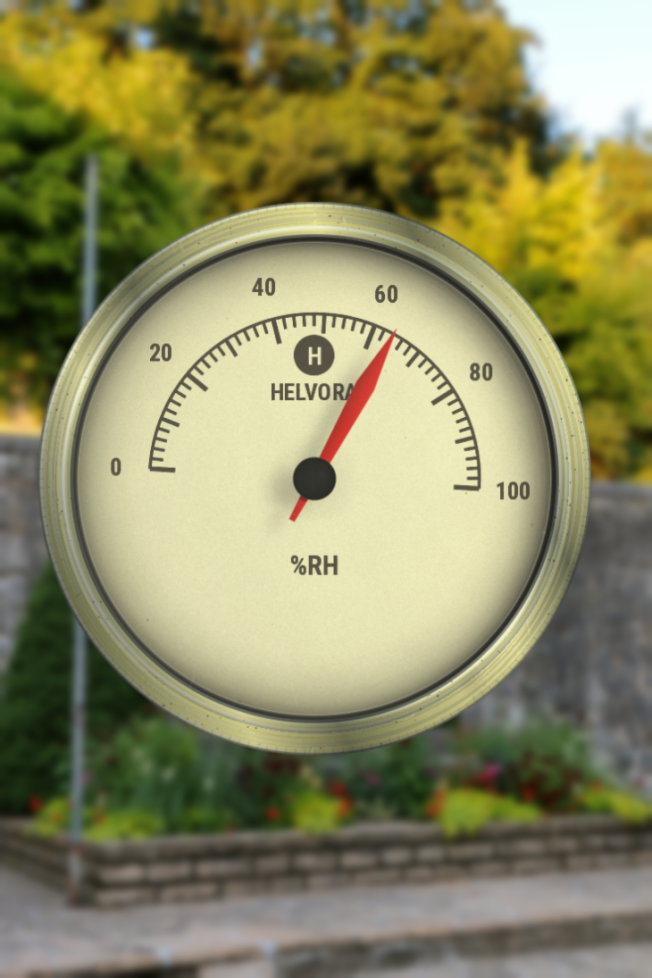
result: 64 %
